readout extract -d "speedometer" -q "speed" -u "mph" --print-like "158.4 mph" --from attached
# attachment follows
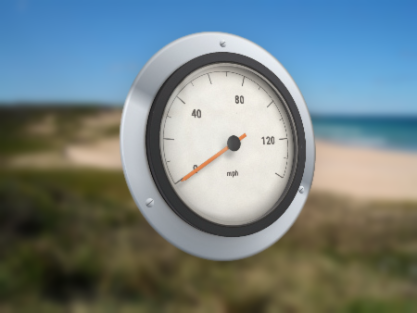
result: 0 mph
